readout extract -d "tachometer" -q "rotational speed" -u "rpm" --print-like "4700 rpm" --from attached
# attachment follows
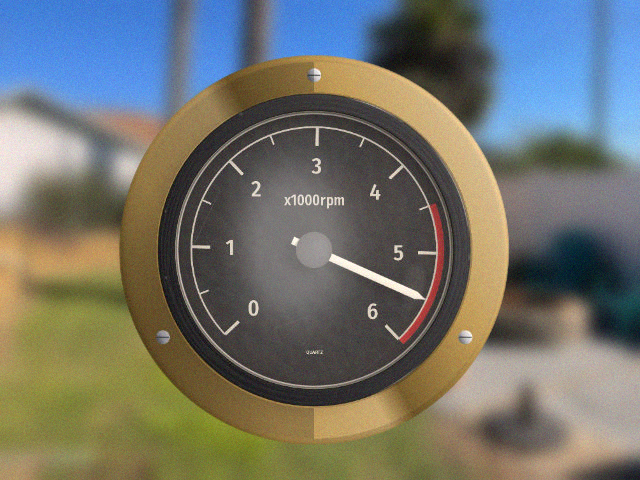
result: 5500 rpm
